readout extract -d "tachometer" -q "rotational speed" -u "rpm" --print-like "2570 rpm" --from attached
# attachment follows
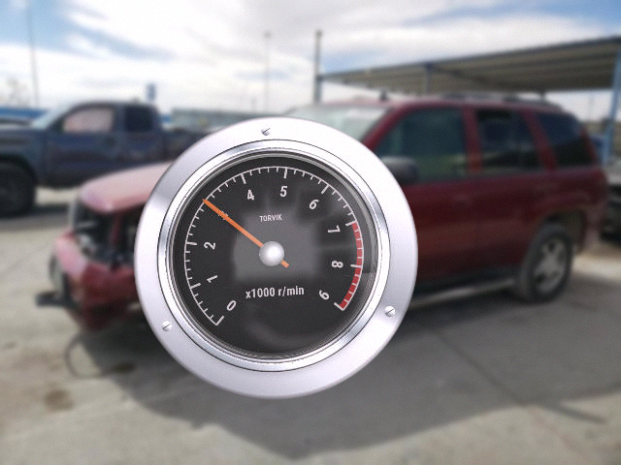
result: 3000 rpm
